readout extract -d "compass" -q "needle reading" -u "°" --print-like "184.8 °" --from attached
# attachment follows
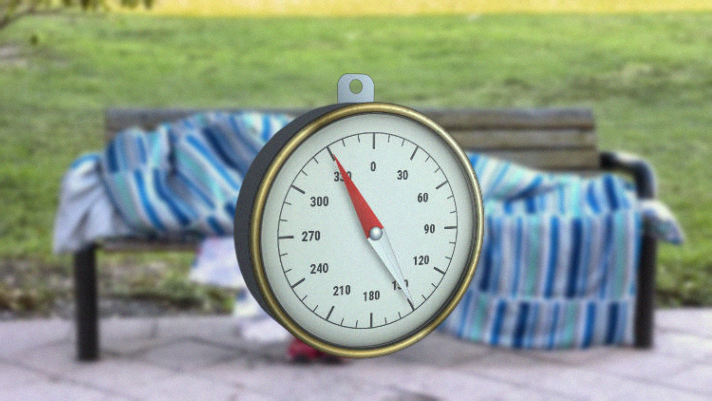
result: 330 °
